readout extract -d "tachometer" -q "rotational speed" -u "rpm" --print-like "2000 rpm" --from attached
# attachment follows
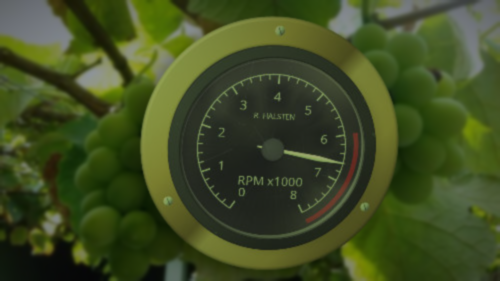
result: 6600 rpm
